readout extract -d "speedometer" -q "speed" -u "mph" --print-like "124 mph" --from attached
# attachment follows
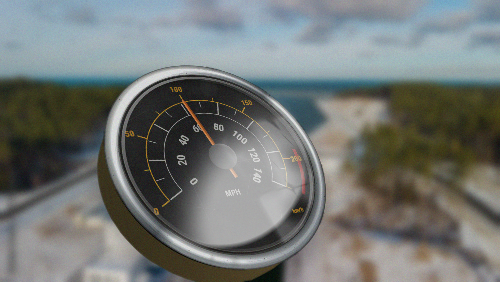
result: 60 mph
